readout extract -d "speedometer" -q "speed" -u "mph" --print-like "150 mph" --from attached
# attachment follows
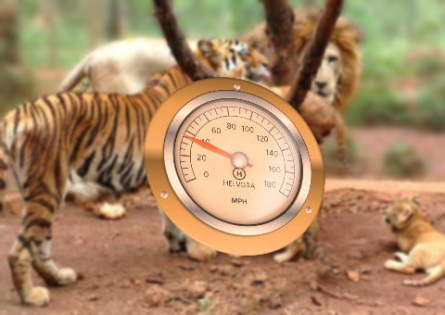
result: 35 mph
